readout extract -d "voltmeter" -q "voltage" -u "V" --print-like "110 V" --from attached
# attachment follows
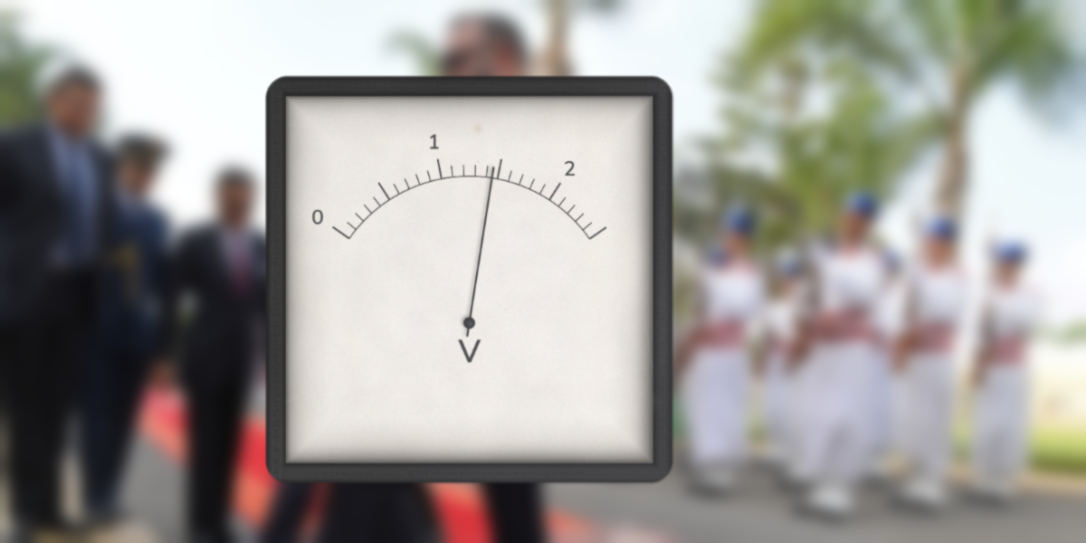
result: 1.45 V
